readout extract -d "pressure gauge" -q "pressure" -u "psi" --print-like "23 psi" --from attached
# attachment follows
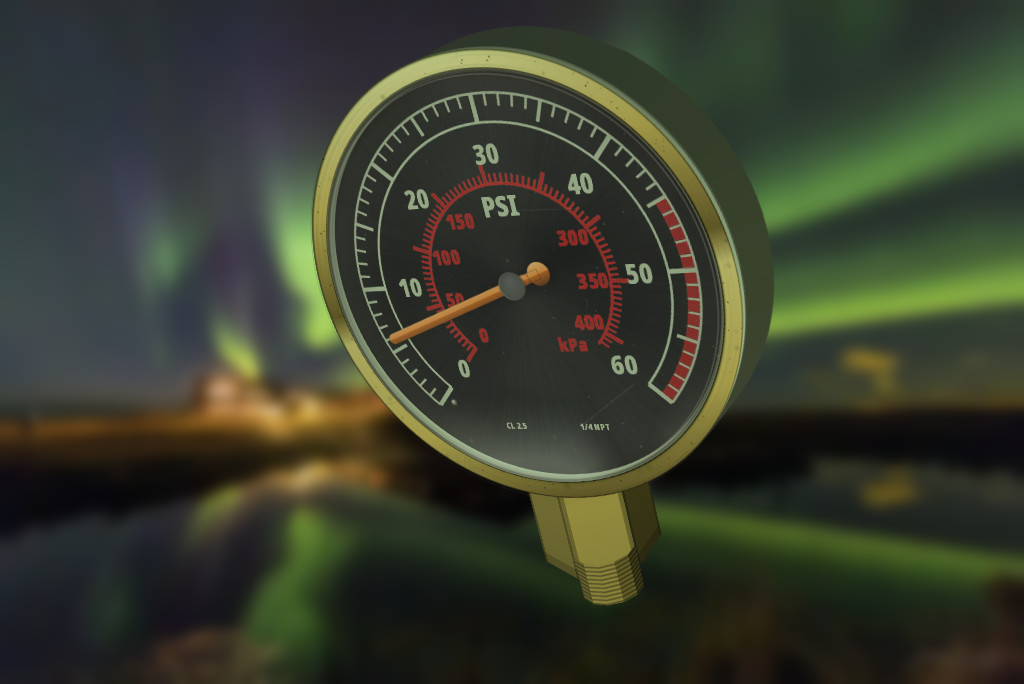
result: 6 psi
